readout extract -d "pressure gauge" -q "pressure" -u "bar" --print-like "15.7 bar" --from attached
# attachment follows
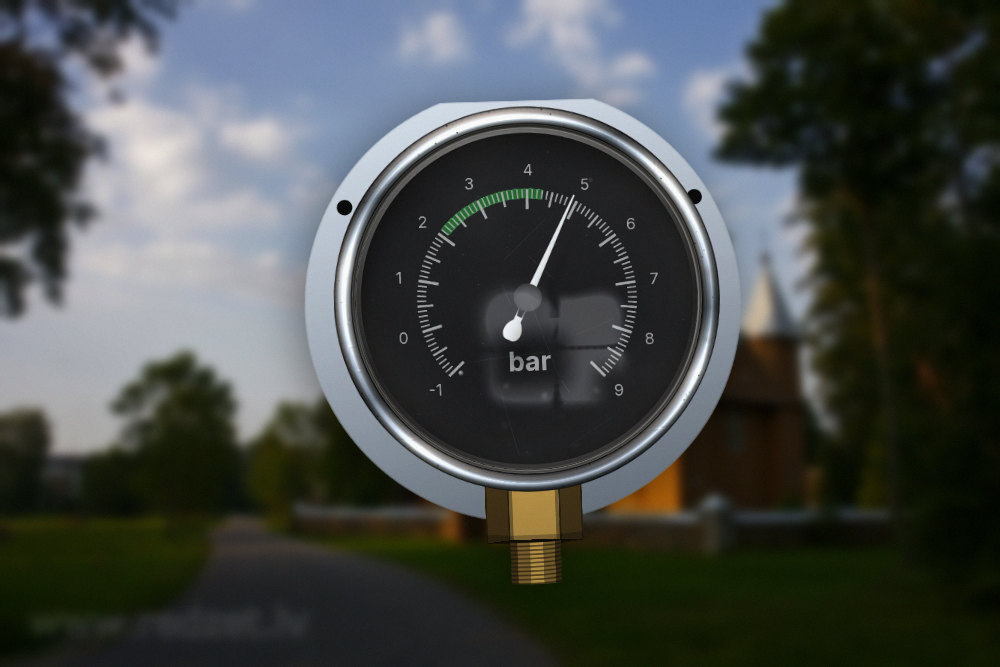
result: 4.9 bar
